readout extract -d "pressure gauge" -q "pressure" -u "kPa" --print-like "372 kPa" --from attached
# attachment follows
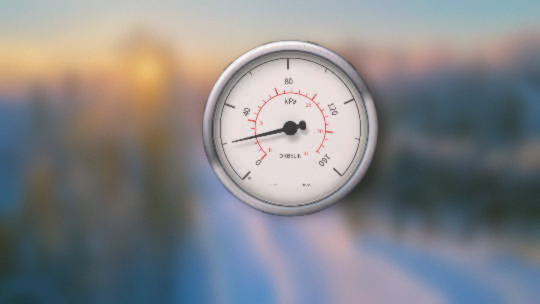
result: 20 kPa
